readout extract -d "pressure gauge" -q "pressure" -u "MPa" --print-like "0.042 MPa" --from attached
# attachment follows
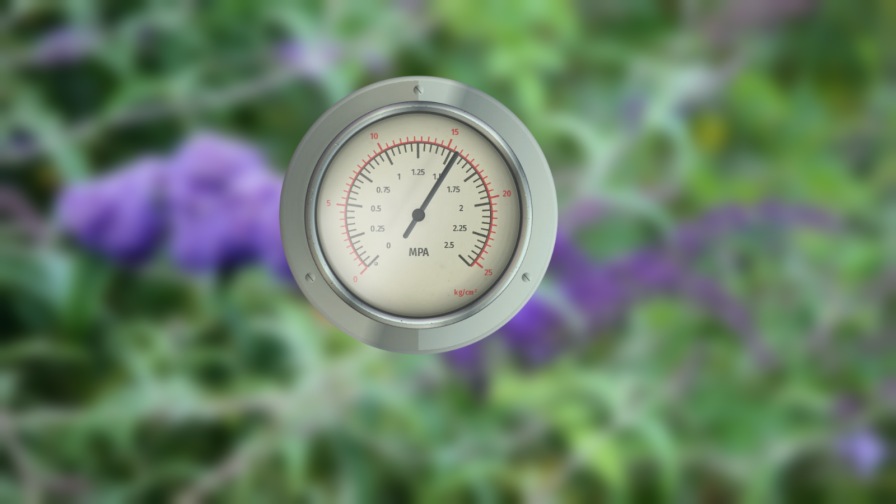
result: 1.55 MPa
